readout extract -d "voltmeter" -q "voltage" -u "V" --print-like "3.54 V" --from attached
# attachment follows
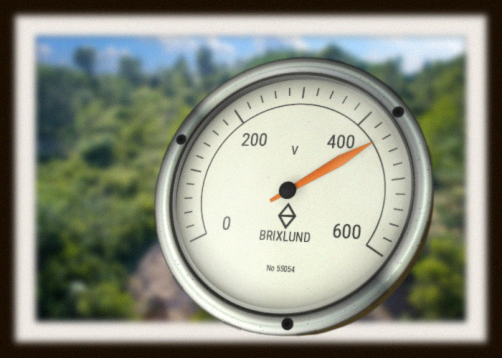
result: 440 V
